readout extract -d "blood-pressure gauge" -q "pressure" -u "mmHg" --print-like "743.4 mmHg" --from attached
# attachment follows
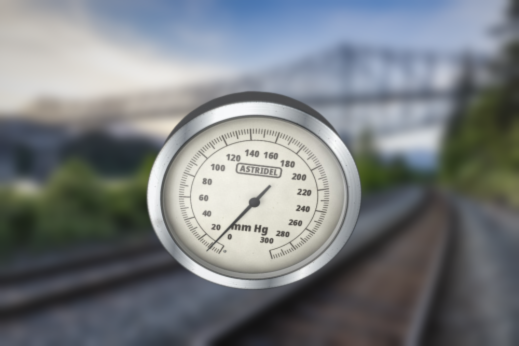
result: 10 mmHg
